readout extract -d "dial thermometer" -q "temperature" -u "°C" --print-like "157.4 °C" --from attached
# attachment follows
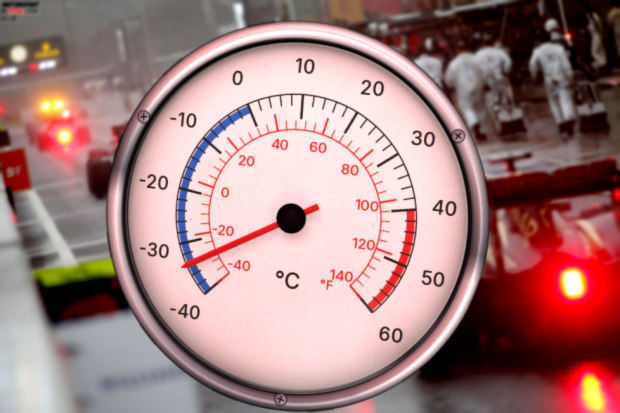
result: -34 °C
